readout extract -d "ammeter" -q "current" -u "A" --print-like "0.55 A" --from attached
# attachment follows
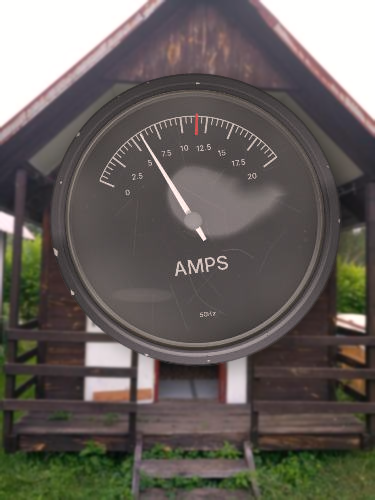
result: 6 A
